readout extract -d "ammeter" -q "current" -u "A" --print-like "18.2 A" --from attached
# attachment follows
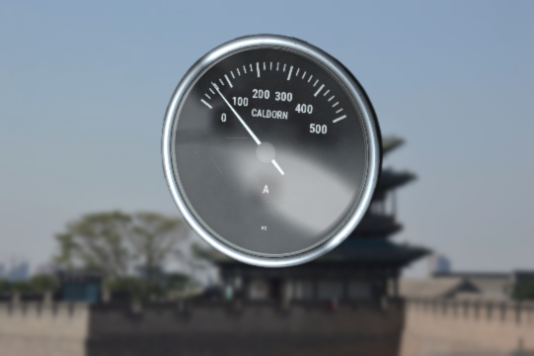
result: 60 A
